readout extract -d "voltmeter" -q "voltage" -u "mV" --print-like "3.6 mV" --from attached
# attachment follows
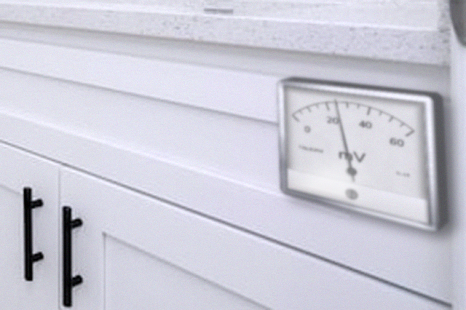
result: 25 mV
